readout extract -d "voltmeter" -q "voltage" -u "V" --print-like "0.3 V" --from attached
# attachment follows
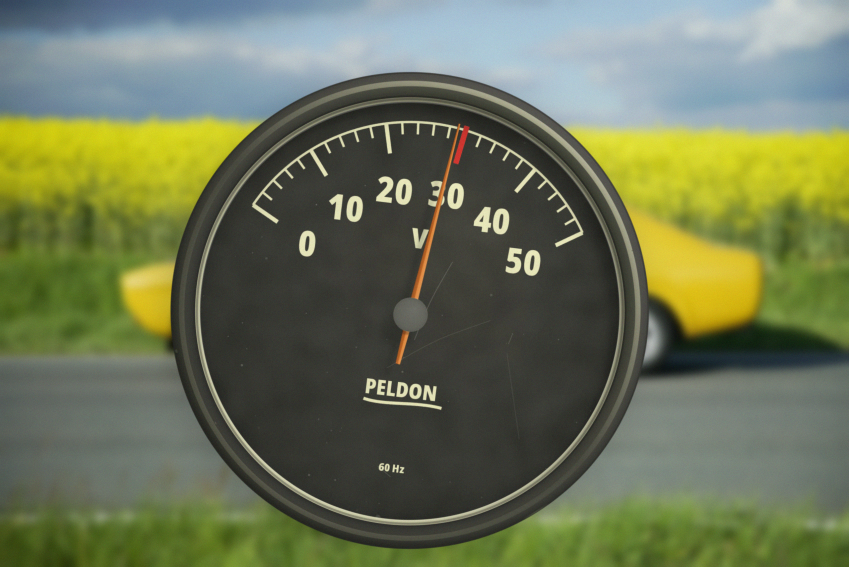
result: 29 V
